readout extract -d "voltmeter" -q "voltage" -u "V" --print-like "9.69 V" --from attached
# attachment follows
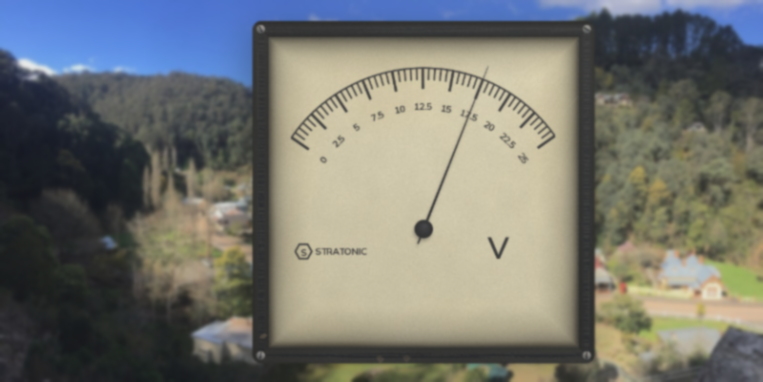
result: 17.5 V
